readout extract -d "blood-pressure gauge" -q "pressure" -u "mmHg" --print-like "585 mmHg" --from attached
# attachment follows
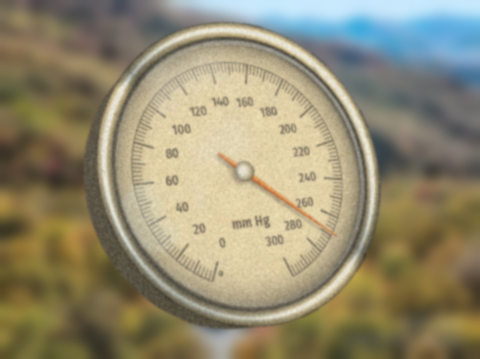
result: 270 mmHg
